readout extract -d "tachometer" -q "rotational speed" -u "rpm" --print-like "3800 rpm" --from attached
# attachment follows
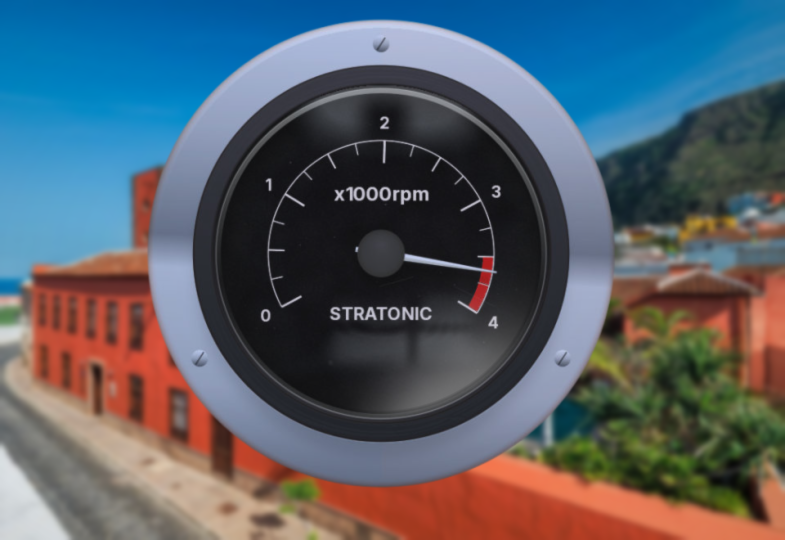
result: 3625 rpm
